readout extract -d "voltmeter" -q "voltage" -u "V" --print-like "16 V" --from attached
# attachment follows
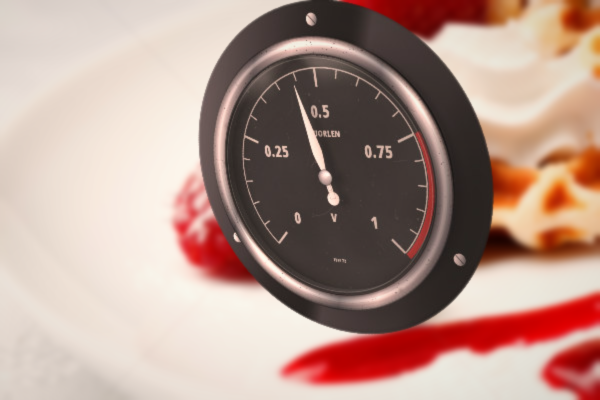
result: 0.45 V
